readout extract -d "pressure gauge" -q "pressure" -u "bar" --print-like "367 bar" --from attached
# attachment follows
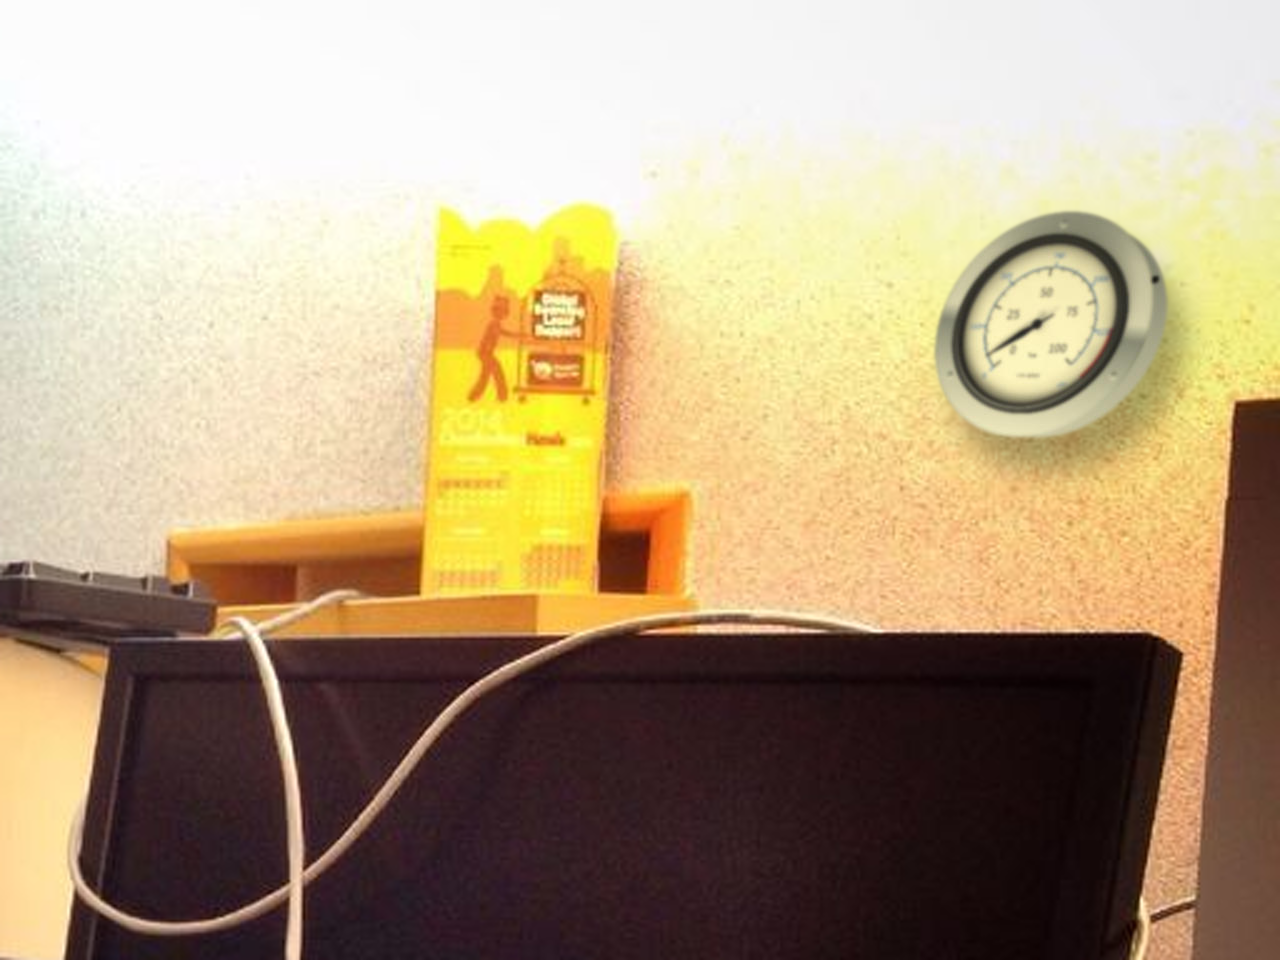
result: 5 bar
